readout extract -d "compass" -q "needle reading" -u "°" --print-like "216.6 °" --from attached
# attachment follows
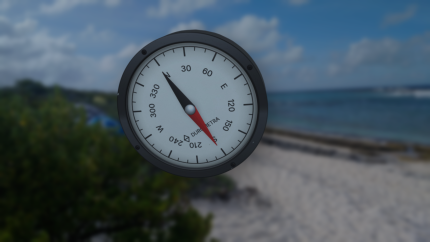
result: 180 °
